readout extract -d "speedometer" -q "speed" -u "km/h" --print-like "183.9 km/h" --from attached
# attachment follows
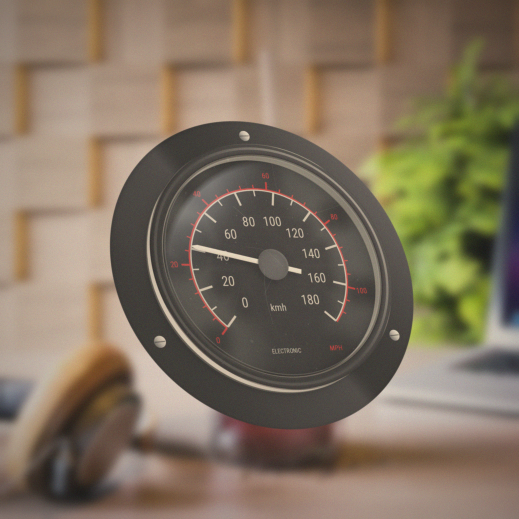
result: 40 km/h
